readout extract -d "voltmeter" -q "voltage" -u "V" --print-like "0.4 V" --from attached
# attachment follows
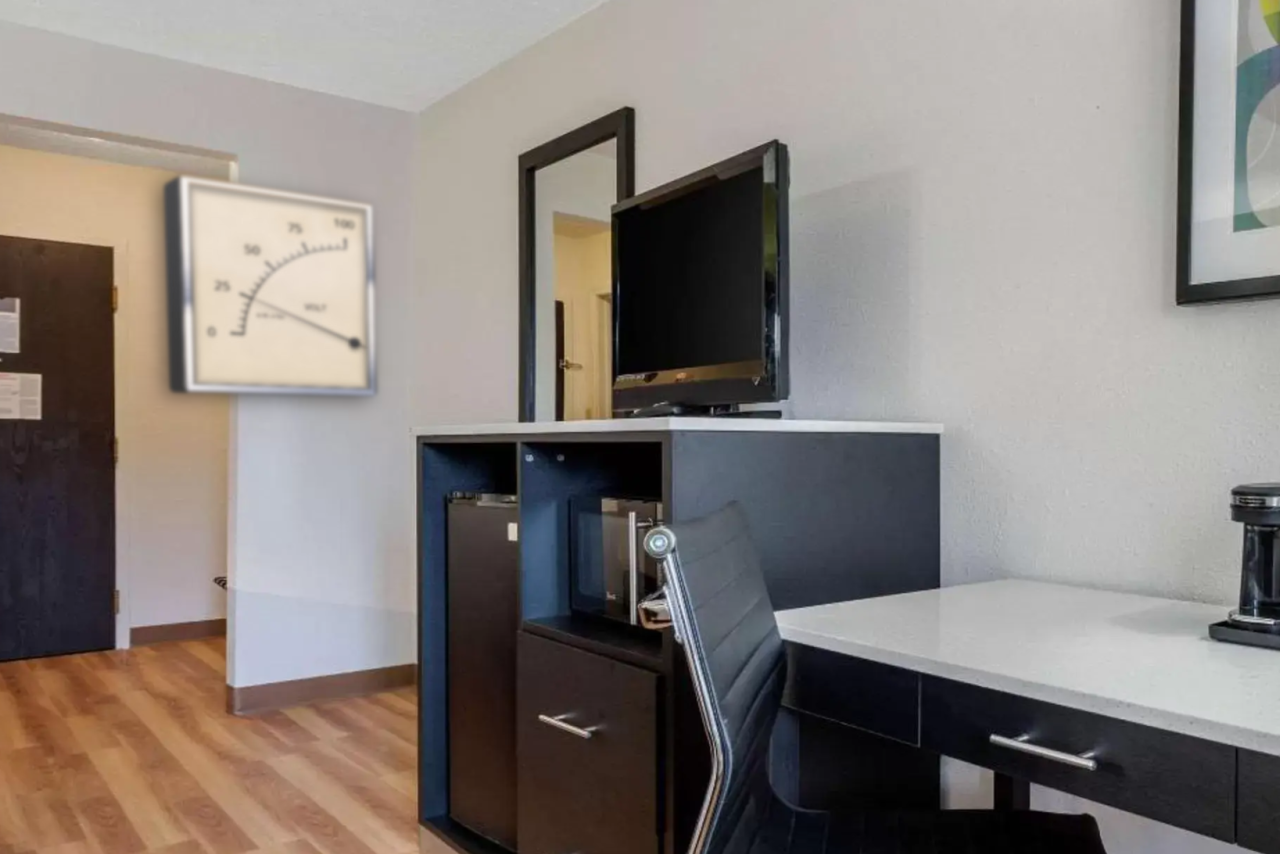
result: 25 V
